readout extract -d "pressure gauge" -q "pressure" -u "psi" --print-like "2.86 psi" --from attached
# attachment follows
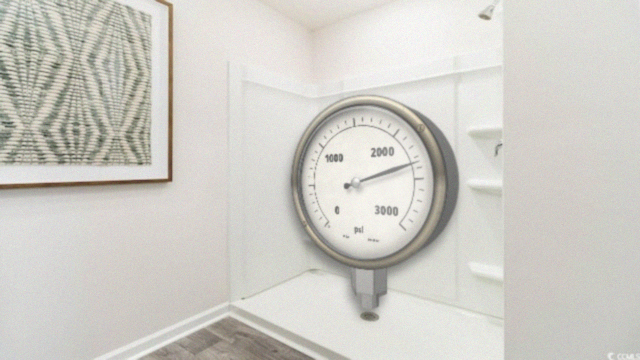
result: 2350 psi
